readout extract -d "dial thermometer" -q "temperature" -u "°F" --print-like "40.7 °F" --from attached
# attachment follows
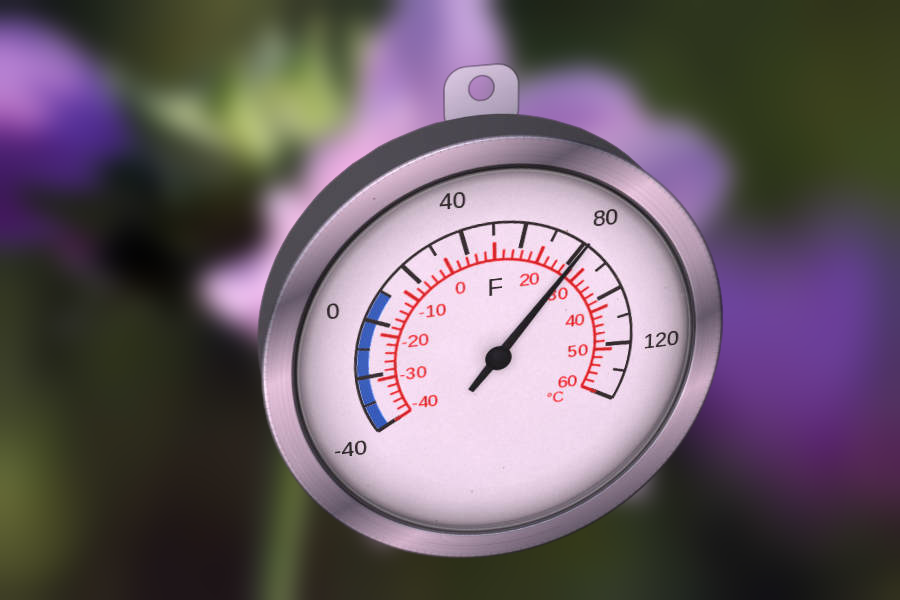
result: 80 °F
